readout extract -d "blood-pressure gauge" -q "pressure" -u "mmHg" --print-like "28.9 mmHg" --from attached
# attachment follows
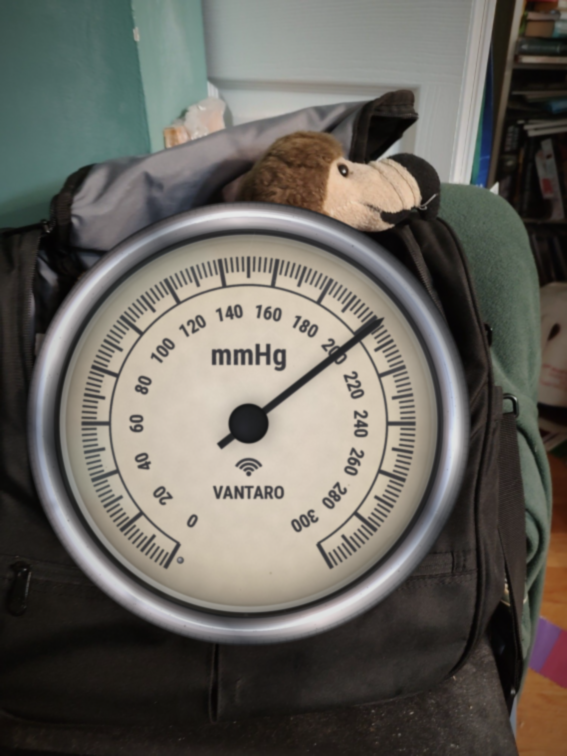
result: 202 mmHg
